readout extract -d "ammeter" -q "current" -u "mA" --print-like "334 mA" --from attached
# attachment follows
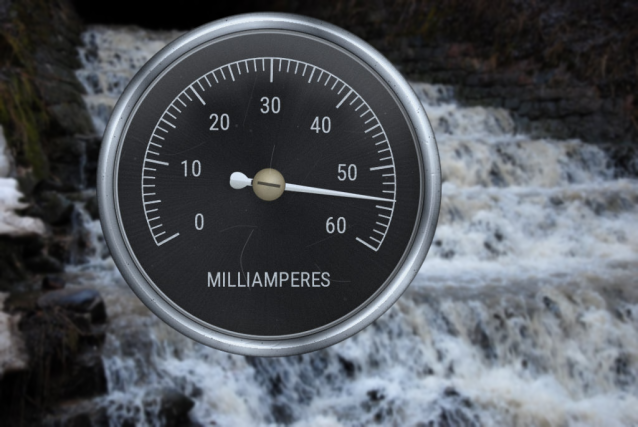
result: 54 mA
